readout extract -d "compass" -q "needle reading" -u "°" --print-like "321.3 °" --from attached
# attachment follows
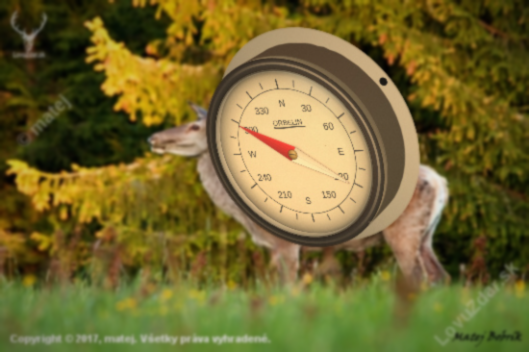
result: 300 °
